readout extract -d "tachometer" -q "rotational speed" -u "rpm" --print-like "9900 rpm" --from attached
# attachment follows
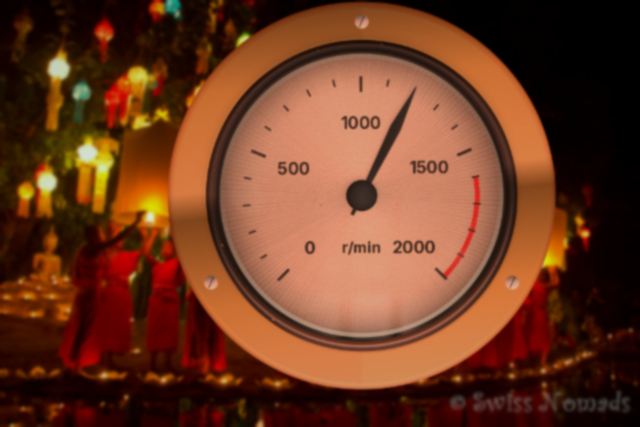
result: 1200 rpm
